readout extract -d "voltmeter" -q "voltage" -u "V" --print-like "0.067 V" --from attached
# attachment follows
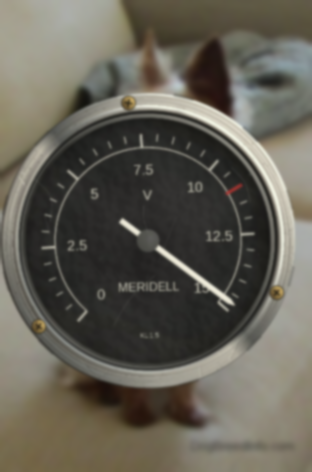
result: 14.75 V
